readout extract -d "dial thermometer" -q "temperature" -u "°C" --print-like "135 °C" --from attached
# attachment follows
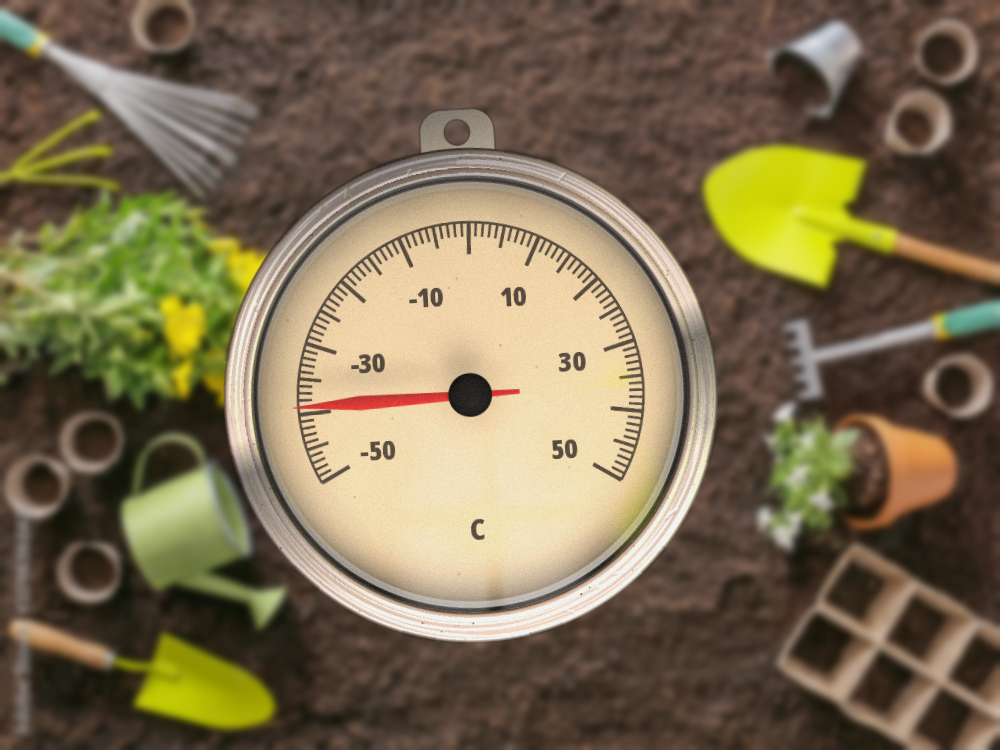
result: -39 °C
